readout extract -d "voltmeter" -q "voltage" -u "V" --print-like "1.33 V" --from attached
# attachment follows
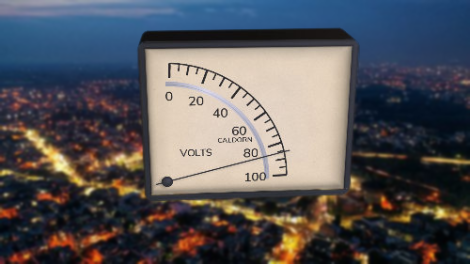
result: 85 V
